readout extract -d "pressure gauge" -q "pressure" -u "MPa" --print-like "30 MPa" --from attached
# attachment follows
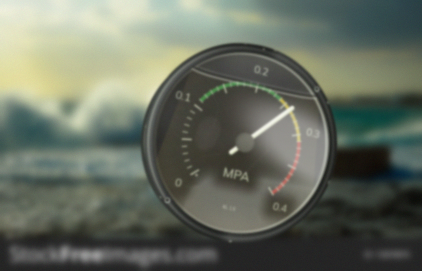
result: 0.26 MPa
